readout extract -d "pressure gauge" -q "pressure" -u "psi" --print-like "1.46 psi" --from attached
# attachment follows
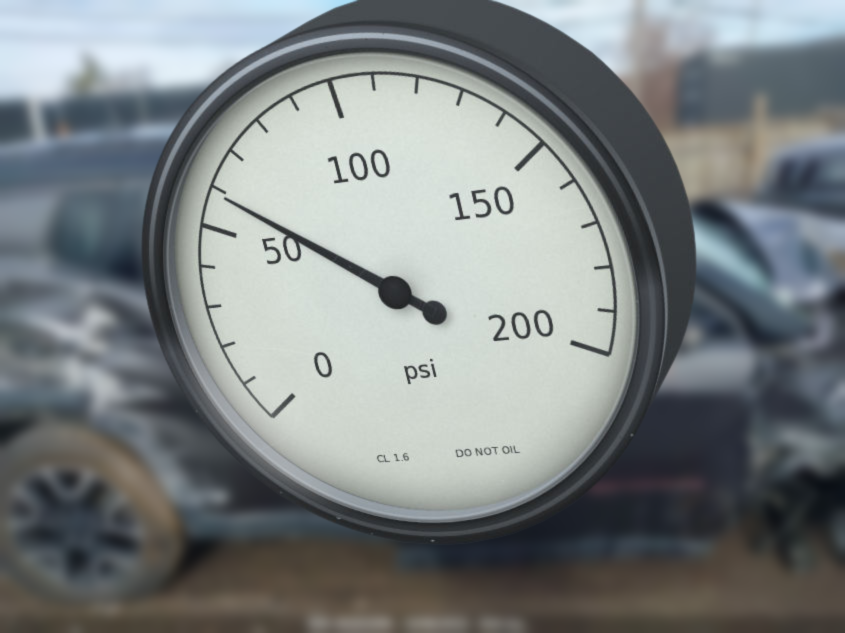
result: 60 psi
